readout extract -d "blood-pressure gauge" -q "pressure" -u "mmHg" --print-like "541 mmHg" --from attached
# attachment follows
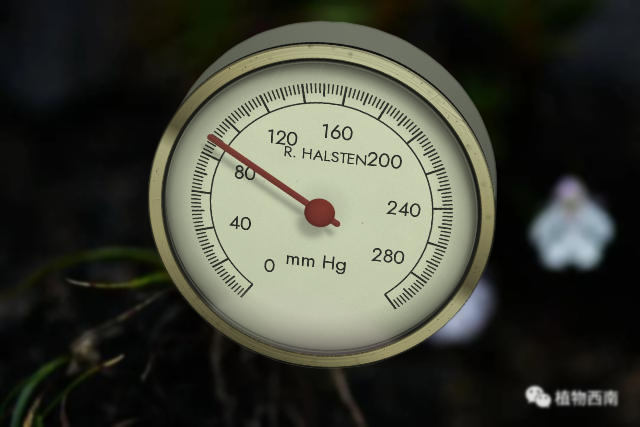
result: 90 mmHg
